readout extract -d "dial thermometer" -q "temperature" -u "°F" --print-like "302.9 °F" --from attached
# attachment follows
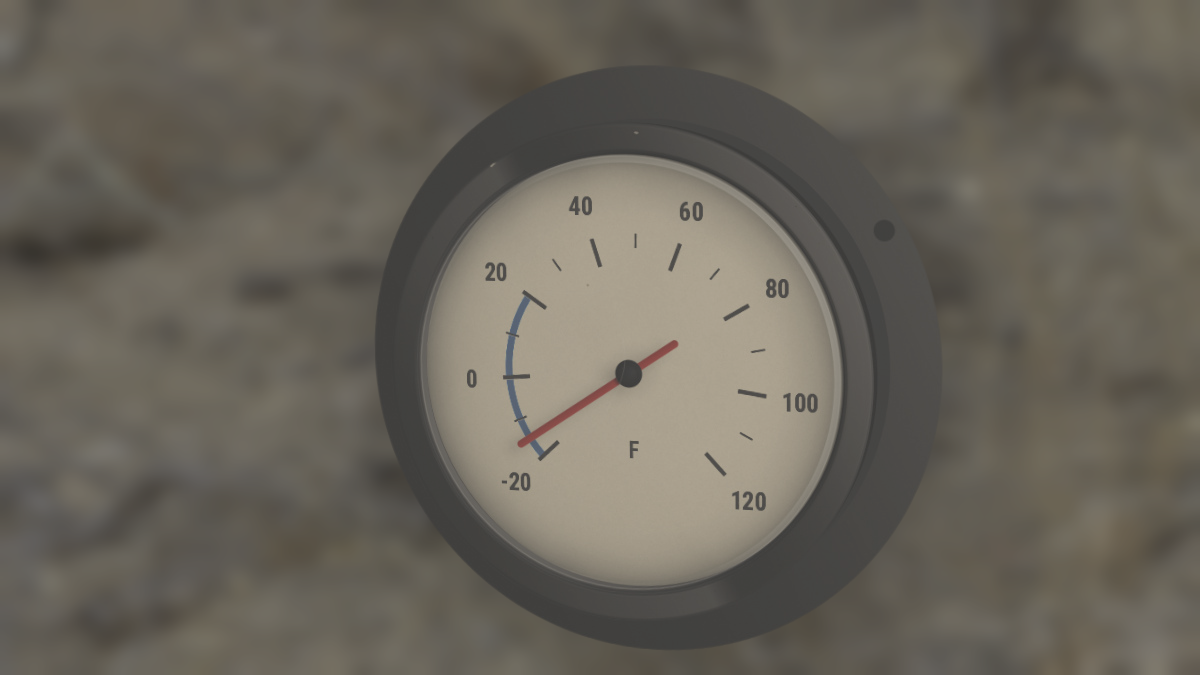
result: -15 °F
